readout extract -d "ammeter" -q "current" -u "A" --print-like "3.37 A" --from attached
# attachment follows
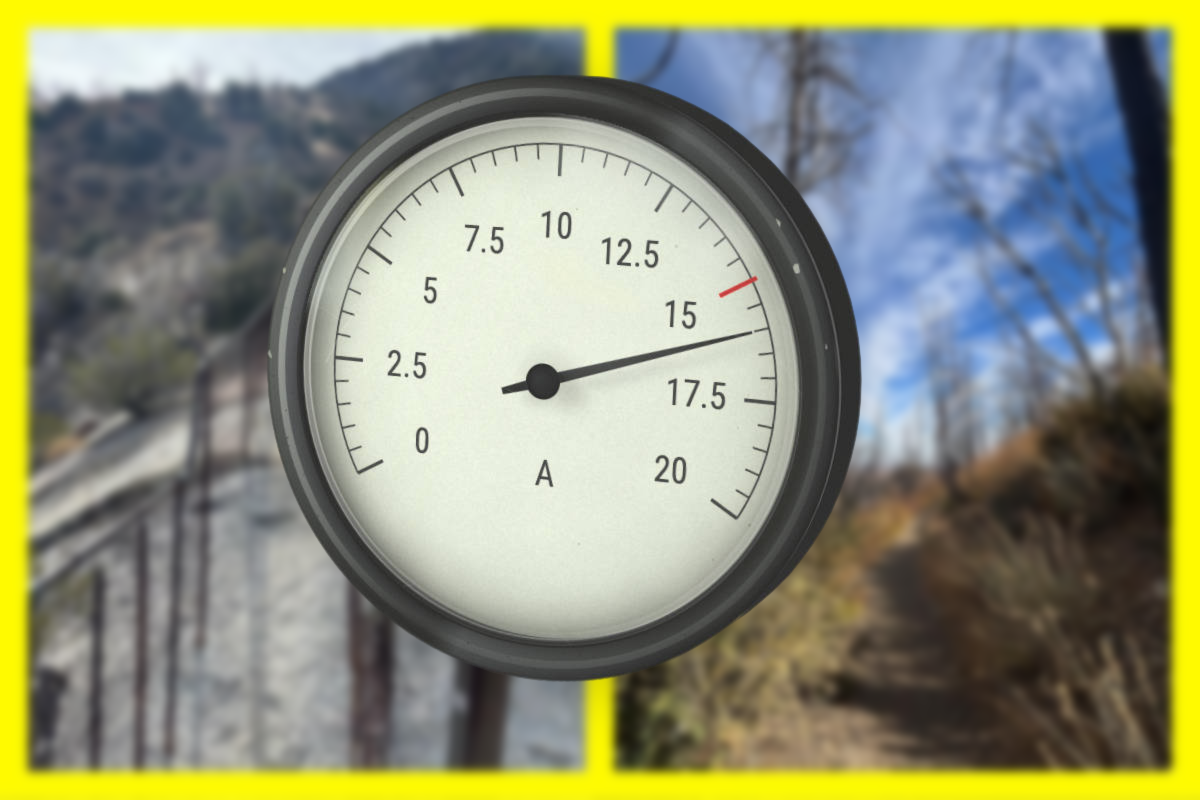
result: 16 A
